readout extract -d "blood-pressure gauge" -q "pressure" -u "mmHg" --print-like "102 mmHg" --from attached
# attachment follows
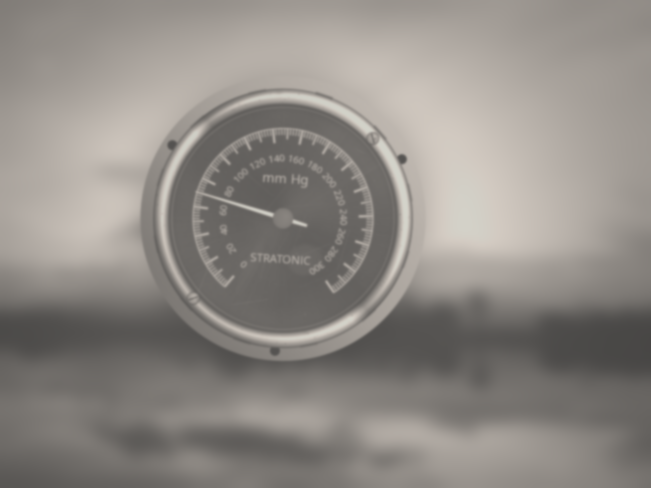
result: 70 mmHg
